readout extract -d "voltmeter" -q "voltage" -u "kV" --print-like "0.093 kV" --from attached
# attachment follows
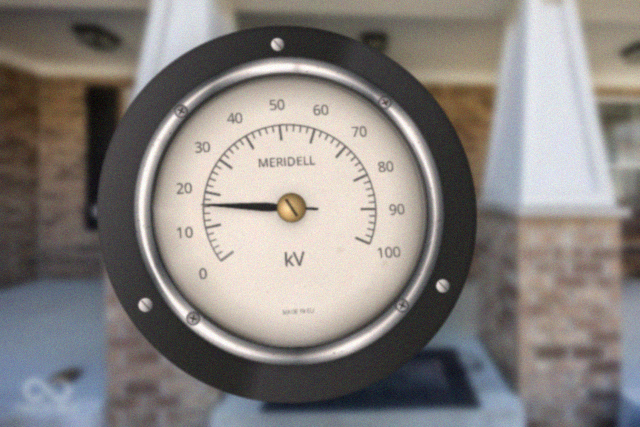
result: 16 kV
